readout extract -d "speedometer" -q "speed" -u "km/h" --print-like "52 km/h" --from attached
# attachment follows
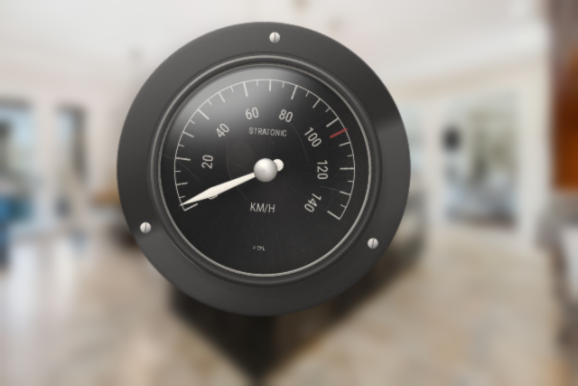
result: 2.5 km/h
